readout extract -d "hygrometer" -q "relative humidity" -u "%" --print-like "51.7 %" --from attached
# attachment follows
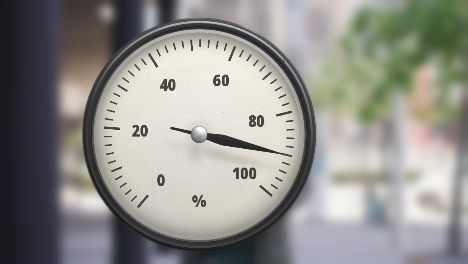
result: 90 %
